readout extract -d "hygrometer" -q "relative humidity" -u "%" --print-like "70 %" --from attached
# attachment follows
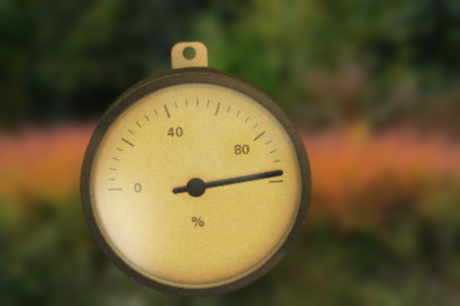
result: 96 %
